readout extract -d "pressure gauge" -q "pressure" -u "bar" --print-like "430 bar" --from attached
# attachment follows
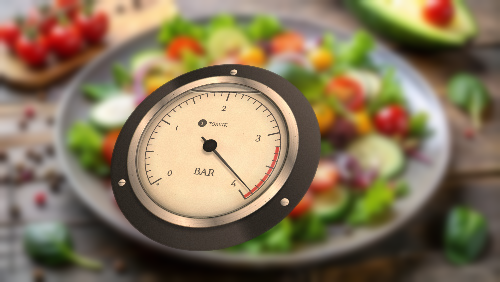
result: 3.9 bar
